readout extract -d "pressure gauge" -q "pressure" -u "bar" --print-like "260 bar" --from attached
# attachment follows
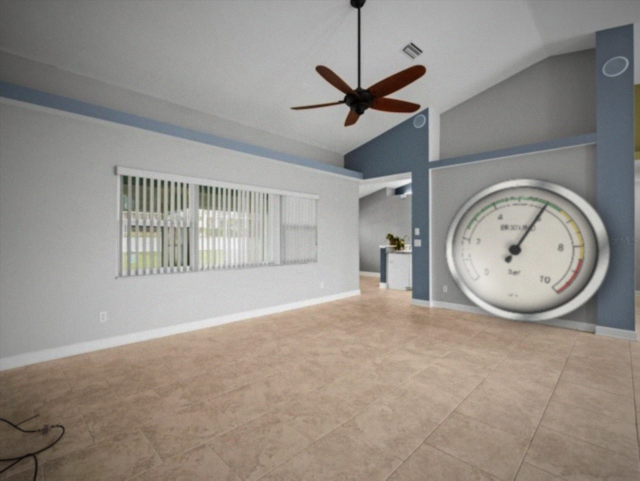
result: 6 bar
